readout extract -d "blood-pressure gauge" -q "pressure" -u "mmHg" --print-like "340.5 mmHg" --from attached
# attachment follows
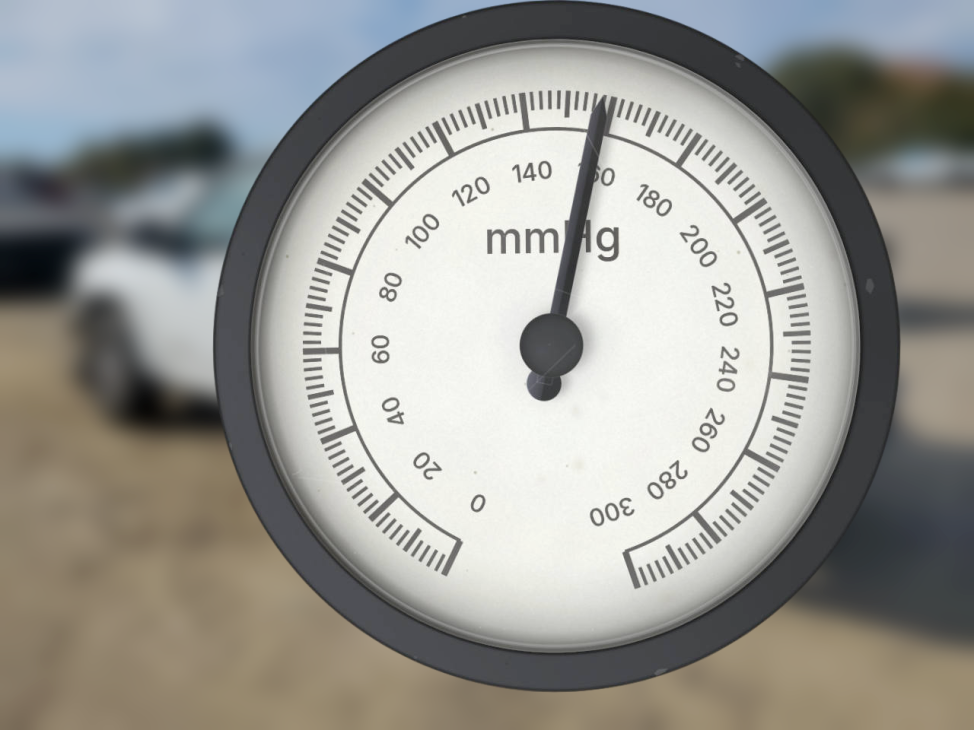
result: 158 mmHg
